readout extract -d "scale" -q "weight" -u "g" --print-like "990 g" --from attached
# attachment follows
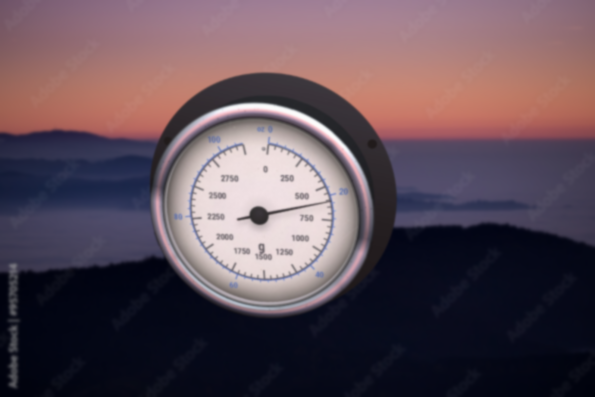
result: 600 g
